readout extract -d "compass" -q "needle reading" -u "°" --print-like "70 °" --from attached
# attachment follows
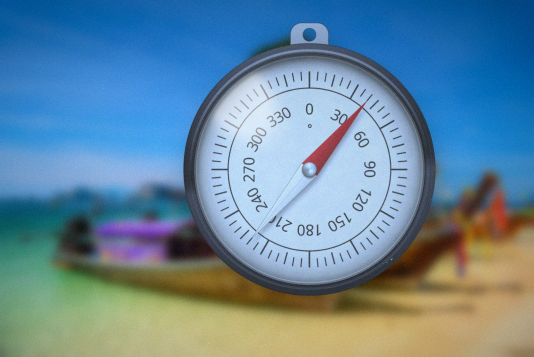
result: 40 °
